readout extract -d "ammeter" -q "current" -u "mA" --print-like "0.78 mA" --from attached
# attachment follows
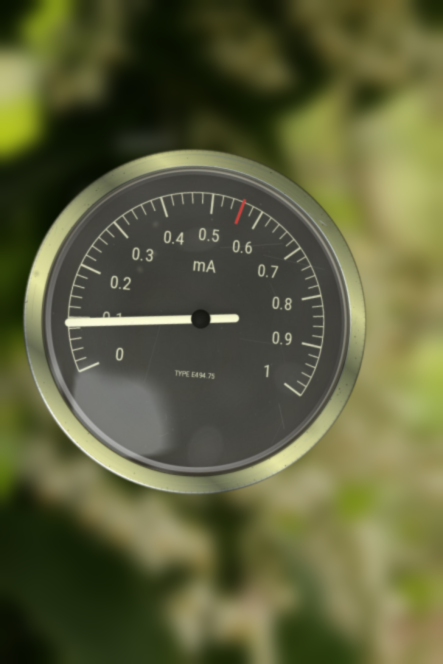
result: 0.09 mA
